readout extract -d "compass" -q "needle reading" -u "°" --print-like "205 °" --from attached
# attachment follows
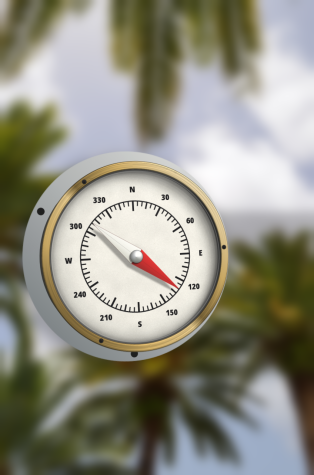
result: 130 °
